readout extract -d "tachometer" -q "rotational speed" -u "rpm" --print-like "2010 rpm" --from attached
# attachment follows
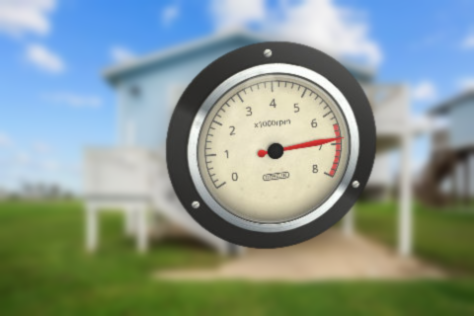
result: 6800 rpm
